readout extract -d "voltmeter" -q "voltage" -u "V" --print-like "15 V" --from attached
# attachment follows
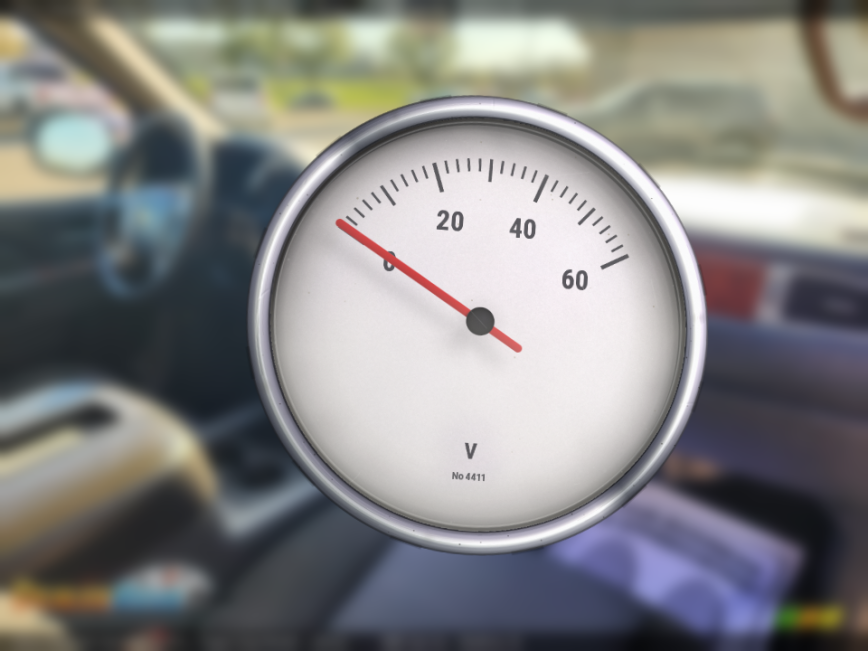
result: 0 V
